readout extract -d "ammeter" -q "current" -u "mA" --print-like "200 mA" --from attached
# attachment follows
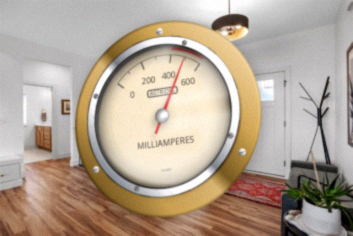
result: 500 mA
